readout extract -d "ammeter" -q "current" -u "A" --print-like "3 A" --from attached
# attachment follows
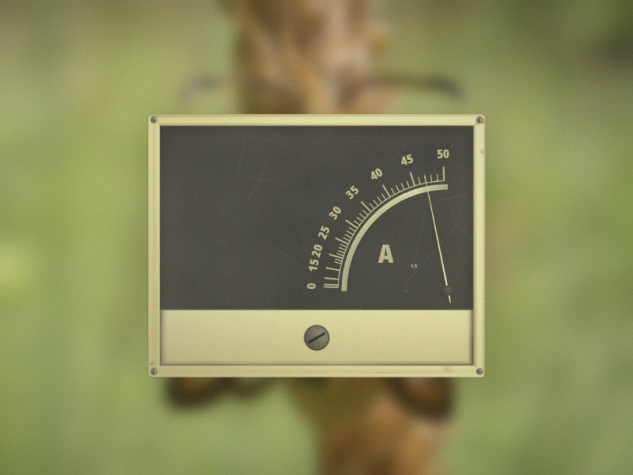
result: 47 A
